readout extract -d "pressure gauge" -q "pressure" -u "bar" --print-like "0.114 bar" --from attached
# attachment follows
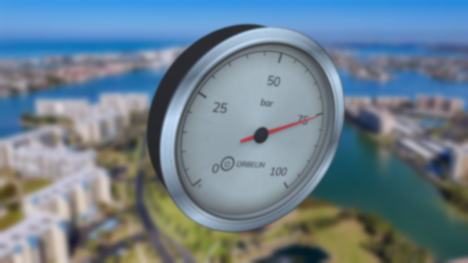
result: 75 bar
